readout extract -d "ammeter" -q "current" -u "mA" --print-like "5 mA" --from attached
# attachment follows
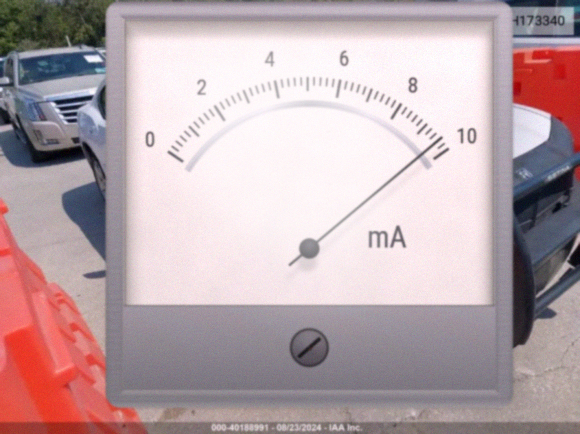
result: 9.6 mA
